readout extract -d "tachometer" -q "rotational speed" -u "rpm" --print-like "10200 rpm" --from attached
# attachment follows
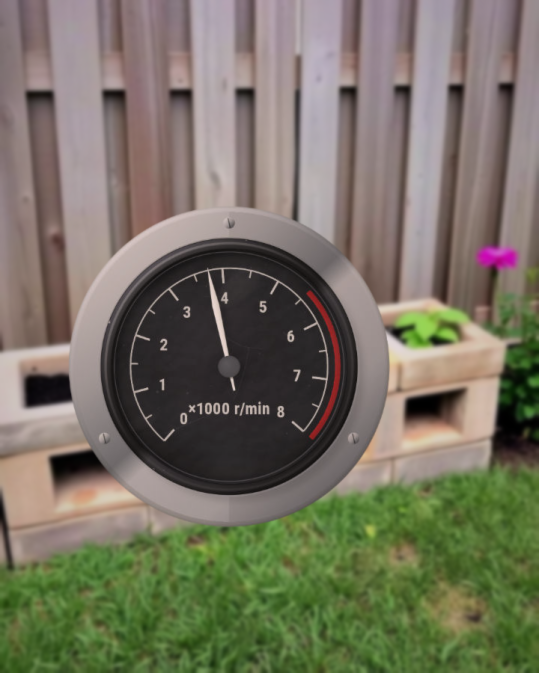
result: 3750 rpm
